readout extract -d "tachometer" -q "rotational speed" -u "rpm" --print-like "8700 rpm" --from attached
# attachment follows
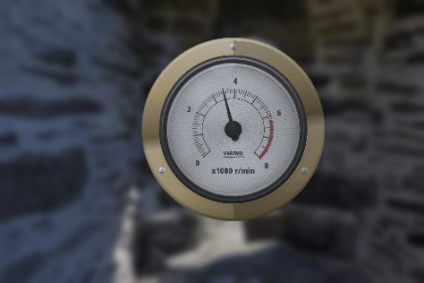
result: 3500 rpm
